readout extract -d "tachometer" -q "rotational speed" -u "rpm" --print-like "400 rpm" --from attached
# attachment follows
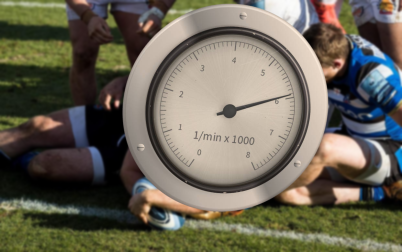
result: 5900 rpm
